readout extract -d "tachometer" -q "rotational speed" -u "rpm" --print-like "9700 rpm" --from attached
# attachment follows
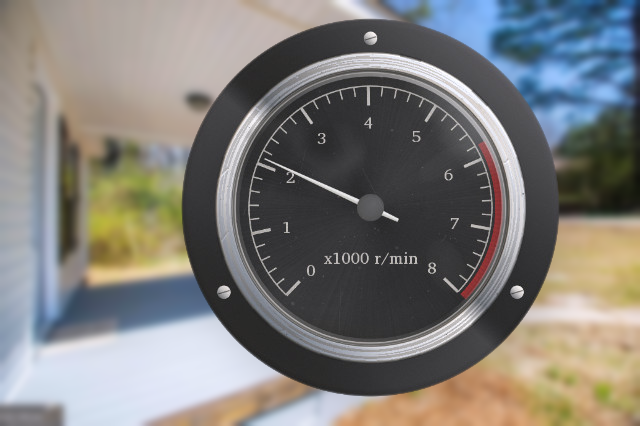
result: 2100 rpm
